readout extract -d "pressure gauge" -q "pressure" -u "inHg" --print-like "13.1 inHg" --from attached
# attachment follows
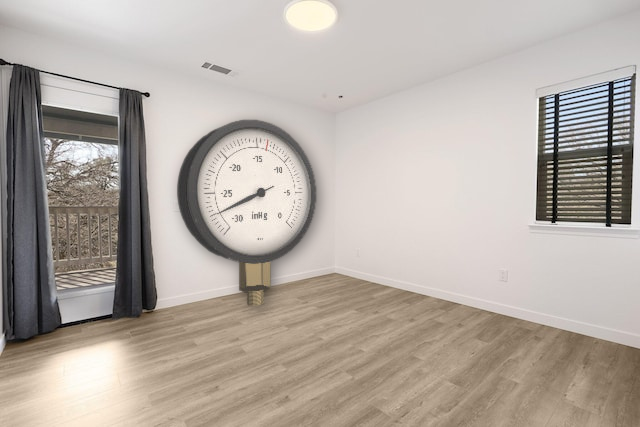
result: -27.5 inHg
